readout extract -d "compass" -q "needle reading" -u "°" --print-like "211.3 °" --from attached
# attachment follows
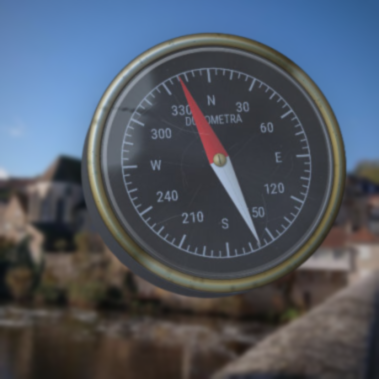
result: 340 °
